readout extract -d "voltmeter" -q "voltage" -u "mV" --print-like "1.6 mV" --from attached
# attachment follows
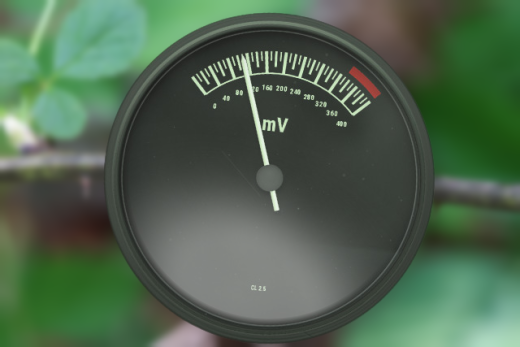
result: 110 mV
